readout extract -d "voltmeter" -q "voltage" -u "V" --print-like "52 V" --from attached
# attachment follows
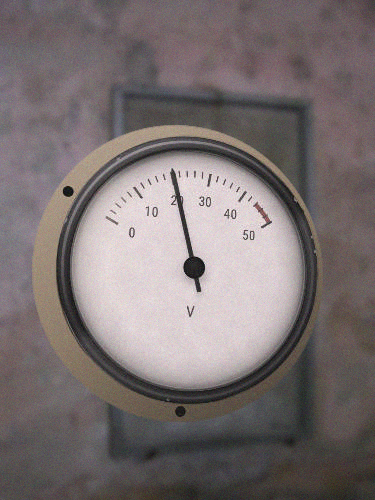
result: 20 V
